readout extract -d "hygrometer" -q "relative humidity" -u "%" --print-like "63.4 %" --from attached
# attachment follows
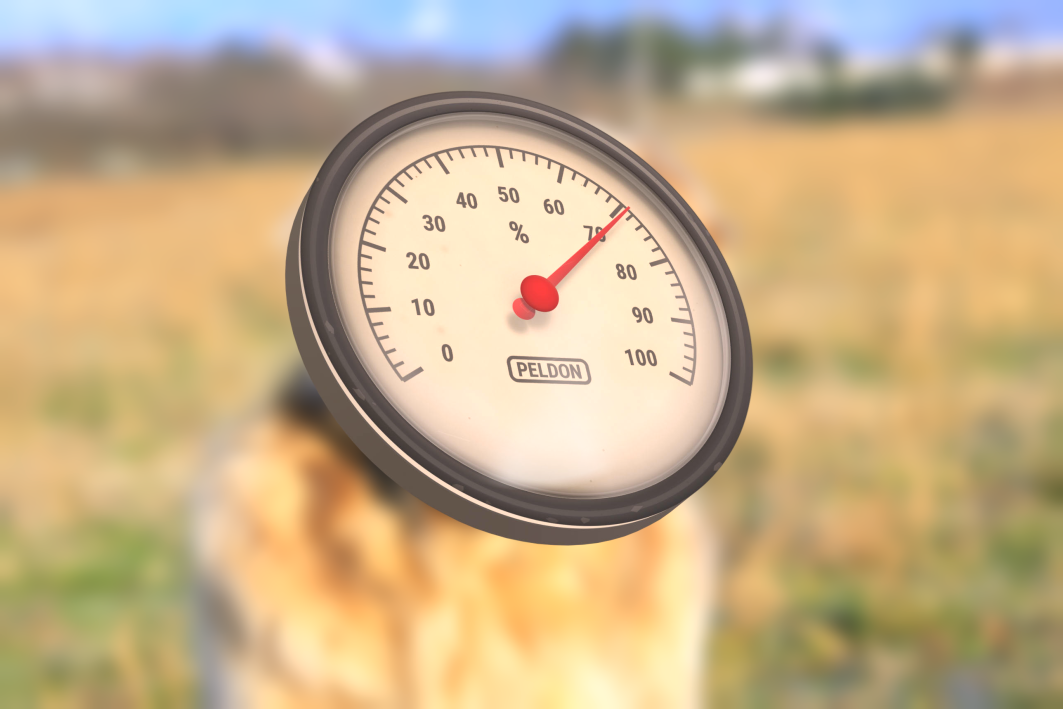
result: 71 %
